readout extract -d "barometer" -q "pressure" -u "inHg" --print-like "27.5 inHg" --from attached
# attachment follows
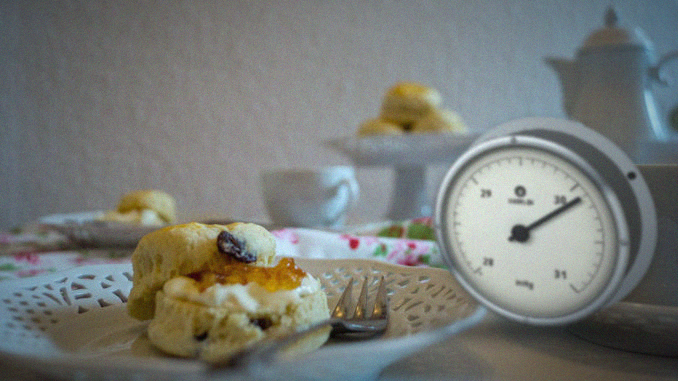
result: 30.1 inHg
